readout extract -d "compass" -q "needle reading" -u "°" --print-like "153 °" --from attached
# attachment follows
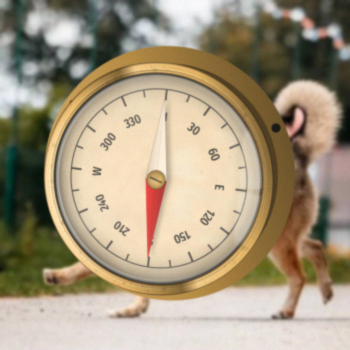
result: 180 °
